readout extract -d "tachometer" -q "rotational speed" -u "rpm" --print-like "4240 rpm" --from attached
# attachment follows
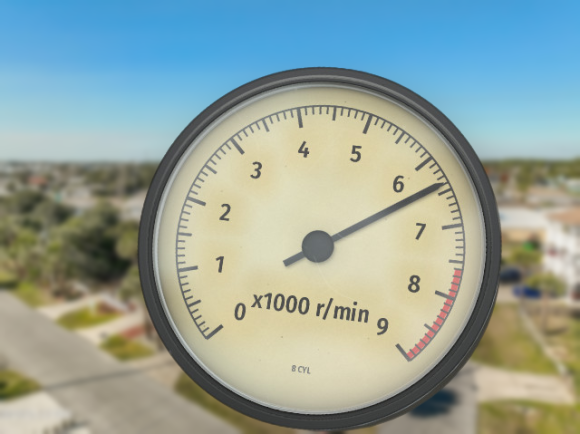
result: 6400 rpm
